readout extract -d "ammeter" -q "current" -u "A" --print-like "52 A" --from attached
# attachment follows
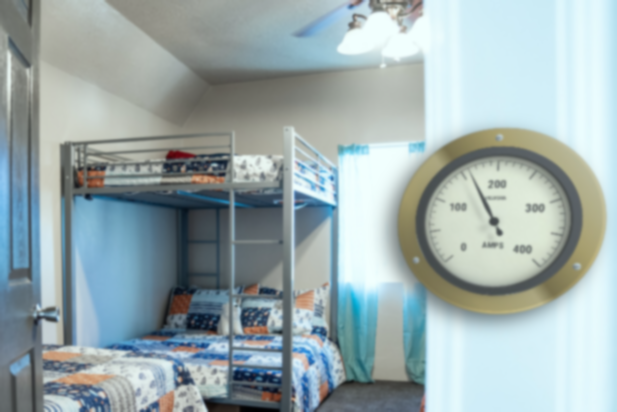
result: 160 A
